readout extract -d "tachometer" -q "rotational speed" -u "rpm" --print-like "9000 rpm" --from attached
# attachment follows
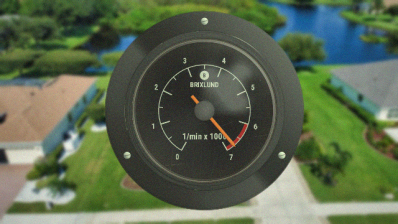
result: 6750 rpm
